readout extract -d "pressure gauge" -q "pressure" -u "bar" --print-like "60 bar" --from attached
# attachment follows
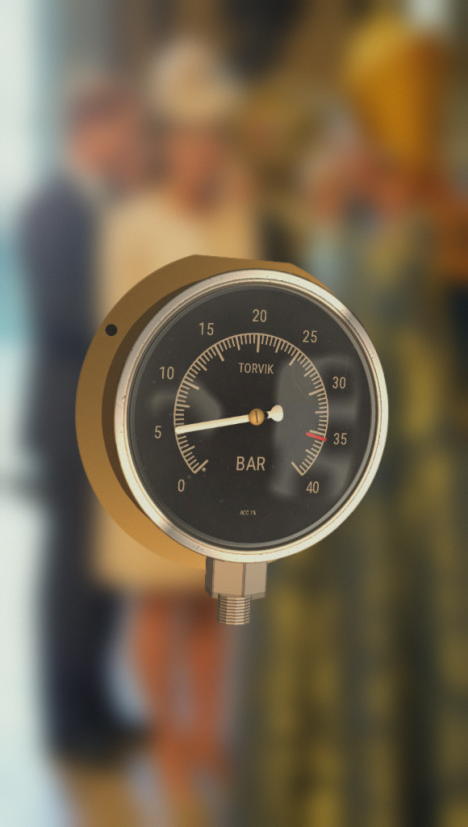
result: 5 bar
